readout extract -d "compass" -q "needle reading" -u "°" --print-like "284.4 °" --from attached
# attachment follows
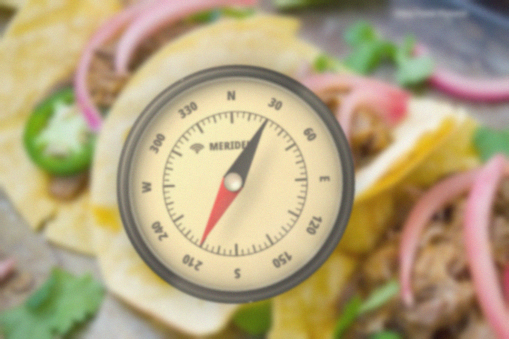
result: 210 °
